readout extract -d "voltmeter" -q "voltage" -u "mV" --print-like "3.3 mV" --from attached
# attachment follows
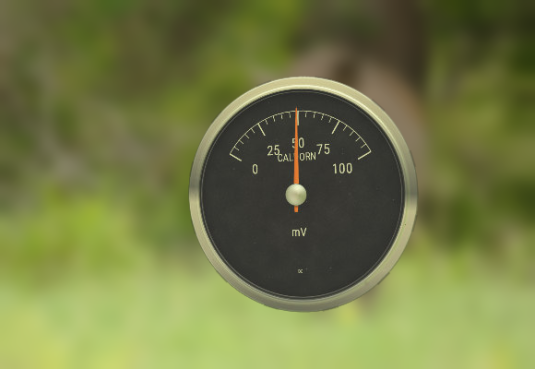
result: 50 mV
